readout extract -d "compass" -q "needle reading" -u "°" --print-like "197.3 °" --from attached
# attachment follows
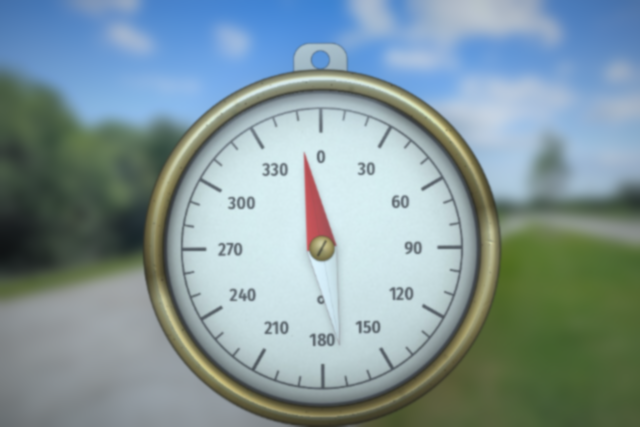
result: 350 °
